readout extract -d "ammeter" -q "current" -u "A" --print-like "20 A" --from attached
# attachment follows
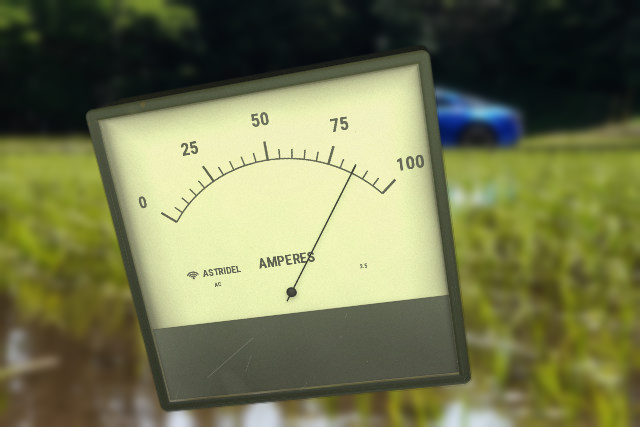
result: 85 A
